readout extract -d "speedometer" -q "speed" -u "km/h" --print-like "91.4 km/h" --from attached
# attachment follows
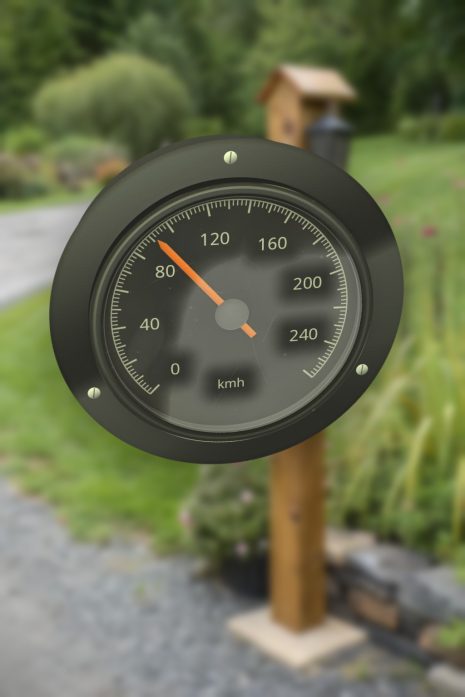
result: 92 km/h
